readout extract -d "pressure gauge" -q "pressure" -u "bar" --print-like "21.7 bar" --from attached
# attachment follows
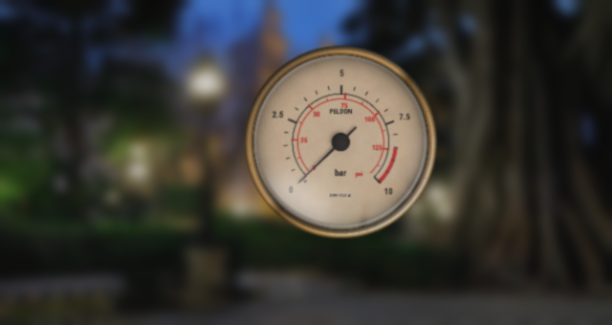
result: 0 bar
